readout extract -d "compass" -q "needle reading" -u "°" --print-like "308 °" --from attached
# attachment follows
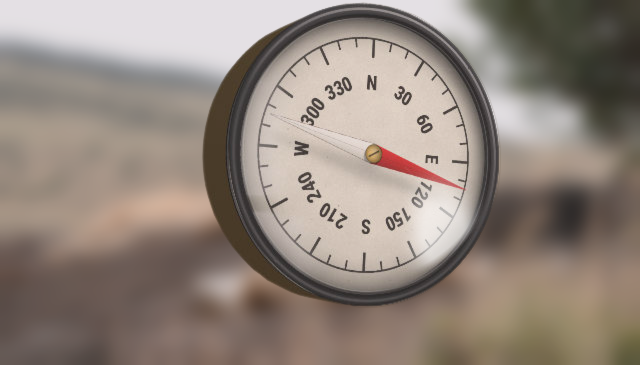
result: 105 °
